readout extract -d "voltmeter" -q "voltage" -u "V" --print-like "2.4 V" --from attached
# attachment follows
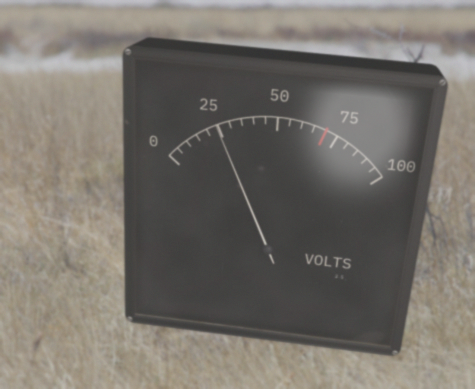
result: 25 V
